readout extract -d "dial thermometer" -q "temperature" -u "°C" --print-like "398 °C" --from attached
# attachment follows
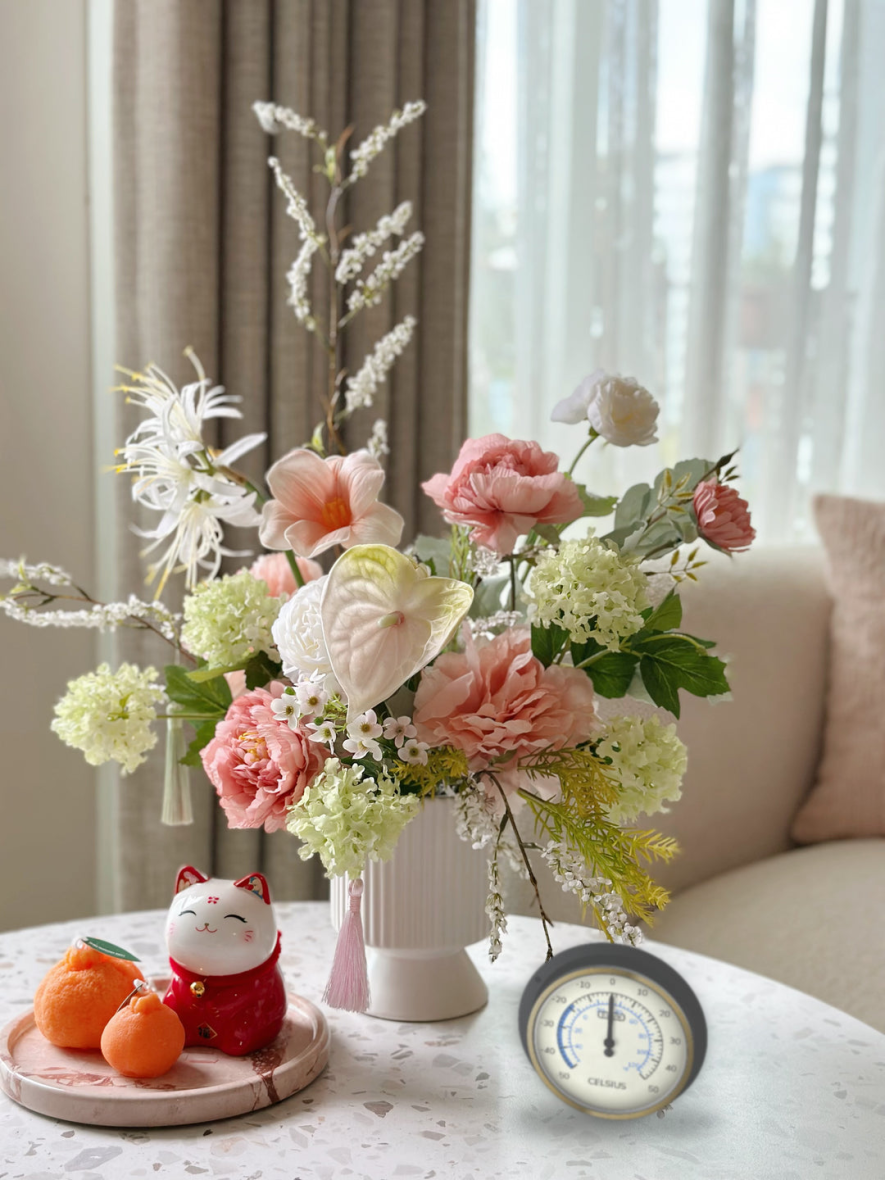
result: 0 °C
